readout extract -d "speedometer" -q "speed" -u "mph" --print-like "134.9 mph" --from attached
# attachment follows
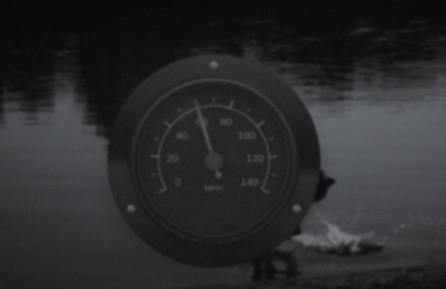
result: 60 mph
